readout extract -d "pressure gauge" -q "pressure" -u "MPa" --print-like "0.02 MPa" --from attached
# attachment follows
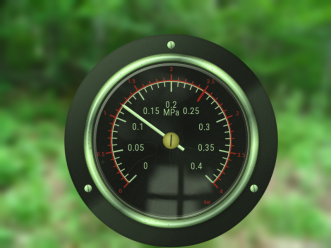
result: 0.12 MPa
